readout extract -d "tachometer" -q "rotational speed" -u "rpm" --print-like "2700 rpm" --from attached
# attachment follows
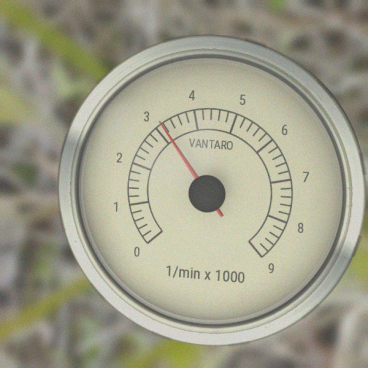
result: 3200 rpm
